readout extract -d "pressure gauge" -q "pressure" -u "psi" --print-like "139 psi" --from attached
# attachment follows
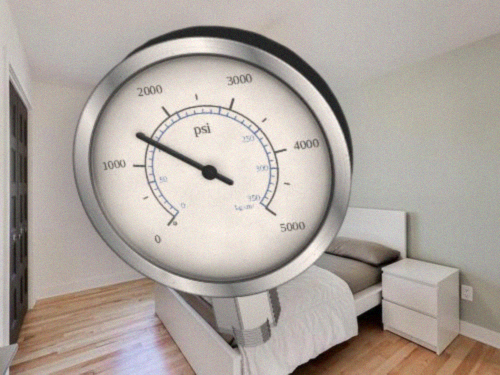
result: 1500 psi
